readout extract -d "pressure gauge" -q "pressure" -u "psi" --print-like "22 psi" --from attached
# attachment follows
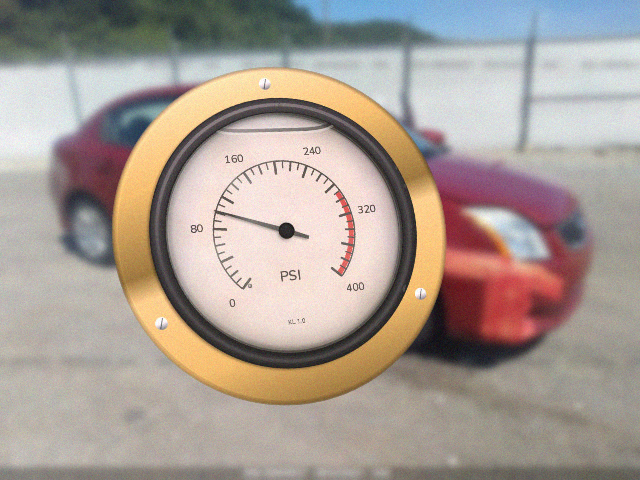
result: 100 psi
